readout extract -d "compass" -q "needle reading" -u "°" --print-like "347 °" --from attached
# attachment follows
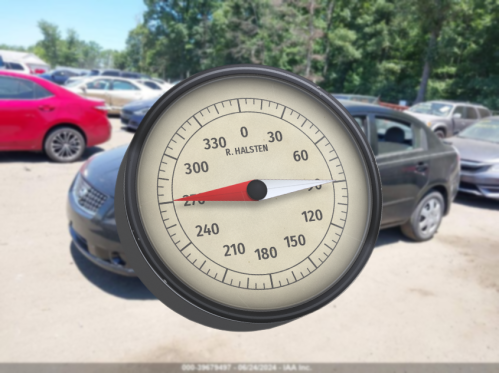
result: 270 °
